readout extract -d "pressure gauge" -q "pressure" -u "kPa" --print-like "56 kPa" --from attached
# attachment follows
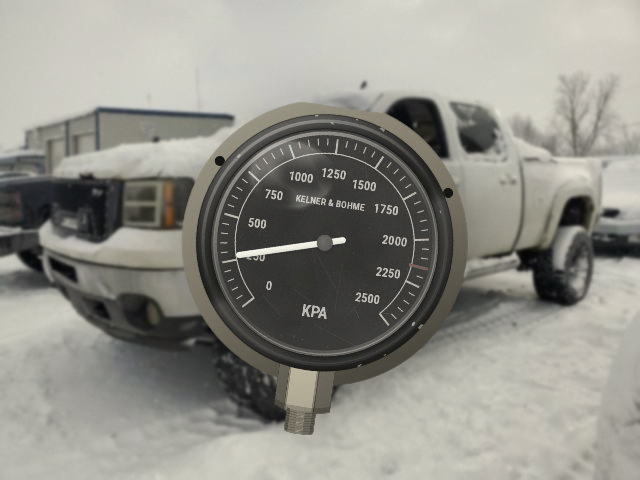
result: 275 kPa
